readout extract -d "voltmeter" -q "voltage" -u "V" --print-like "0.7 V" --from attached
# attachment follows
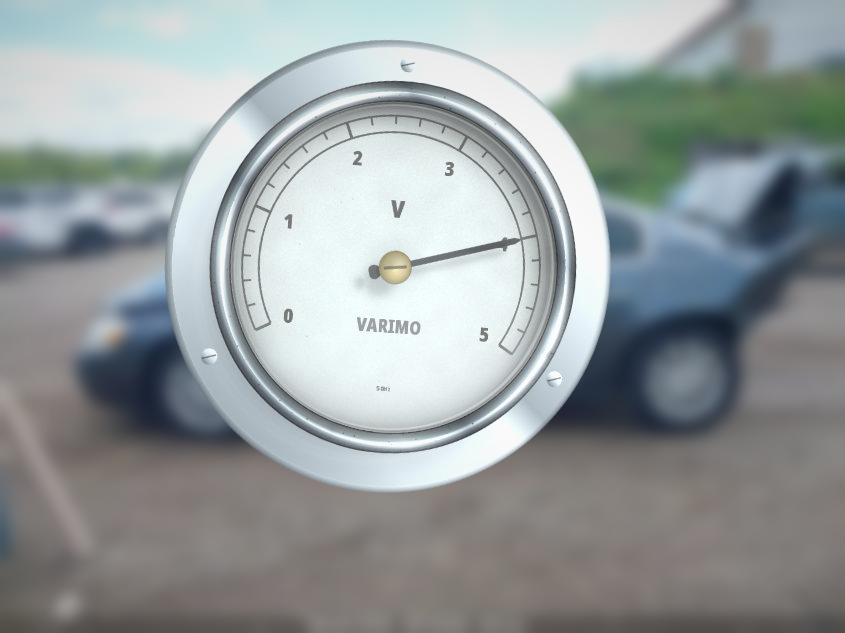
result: 4 V
